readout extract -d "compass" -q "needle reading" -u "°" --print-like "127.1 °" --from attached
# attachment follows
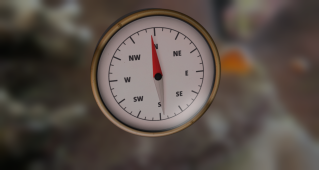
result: 355 °
